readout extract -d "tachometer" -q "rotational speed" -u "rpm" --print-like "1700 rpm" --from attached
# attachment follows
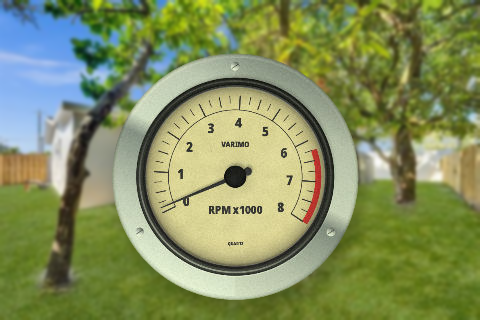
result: 125 rpm
